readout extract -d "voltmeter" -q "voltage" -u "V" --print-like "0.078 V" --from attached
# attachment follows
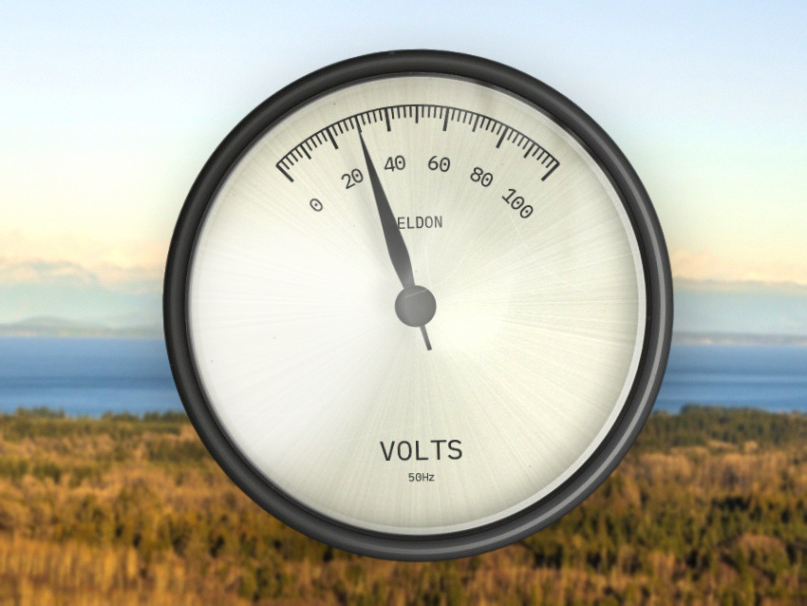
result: 30 V
